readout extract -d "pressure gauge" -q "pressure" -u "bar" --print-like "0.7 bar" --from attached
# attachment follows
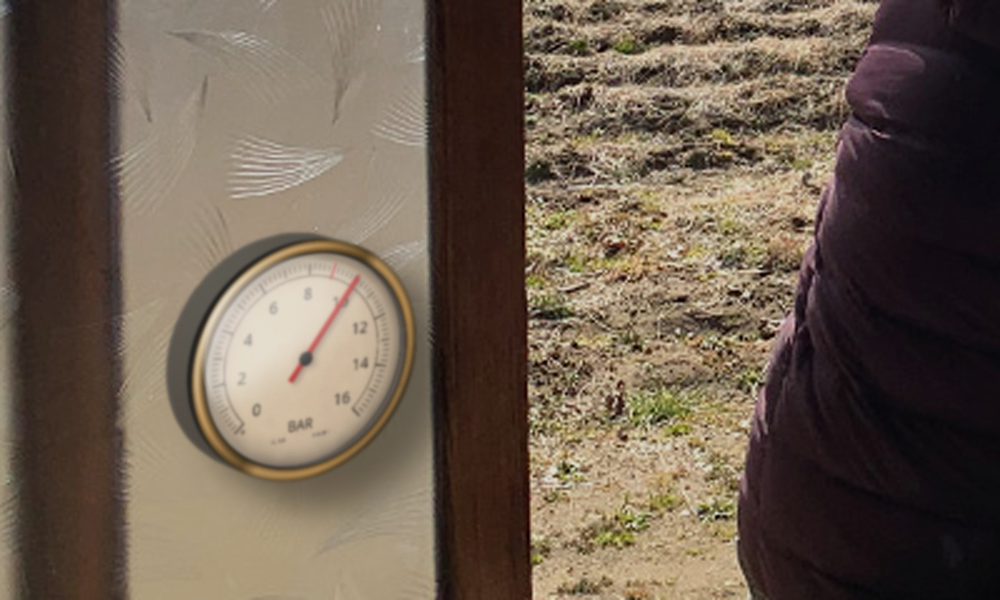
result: 10 bar
